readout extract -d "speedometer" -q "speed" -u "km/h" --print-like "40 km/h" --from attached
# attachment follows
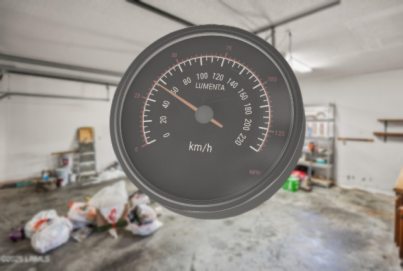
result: 55 km/h
